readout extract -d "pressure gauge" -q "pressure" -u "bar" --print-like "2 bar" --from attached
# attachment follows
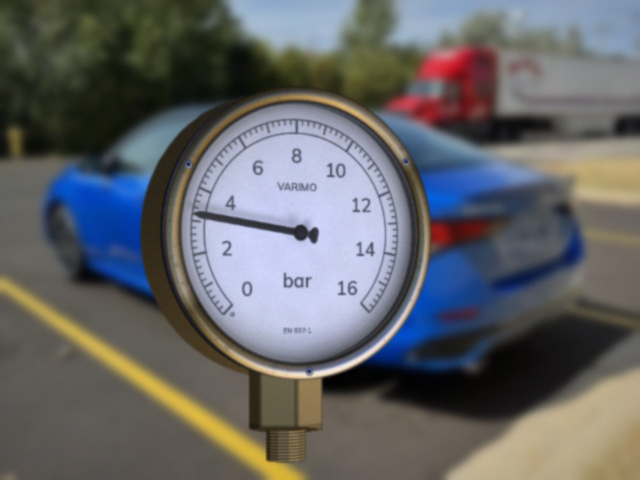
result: 3.2 bar
